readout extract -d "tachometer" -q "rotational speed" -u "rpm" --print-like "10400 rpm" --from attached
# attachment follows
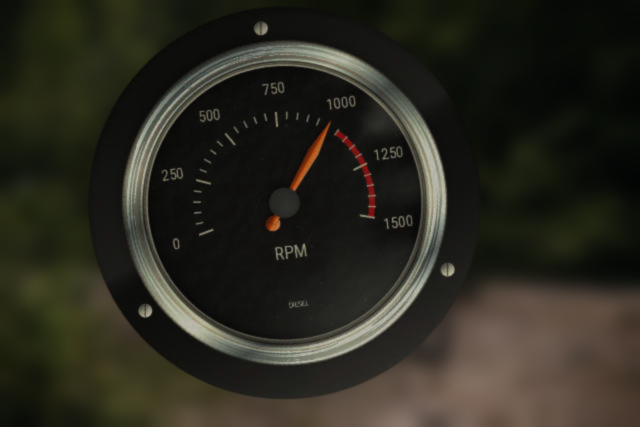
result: 1000 rpm
